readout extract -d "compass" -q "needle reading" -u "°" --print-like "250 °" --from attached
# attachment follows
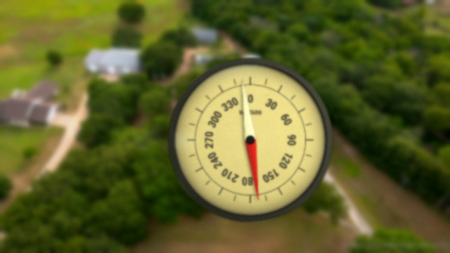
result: 172.5 °
